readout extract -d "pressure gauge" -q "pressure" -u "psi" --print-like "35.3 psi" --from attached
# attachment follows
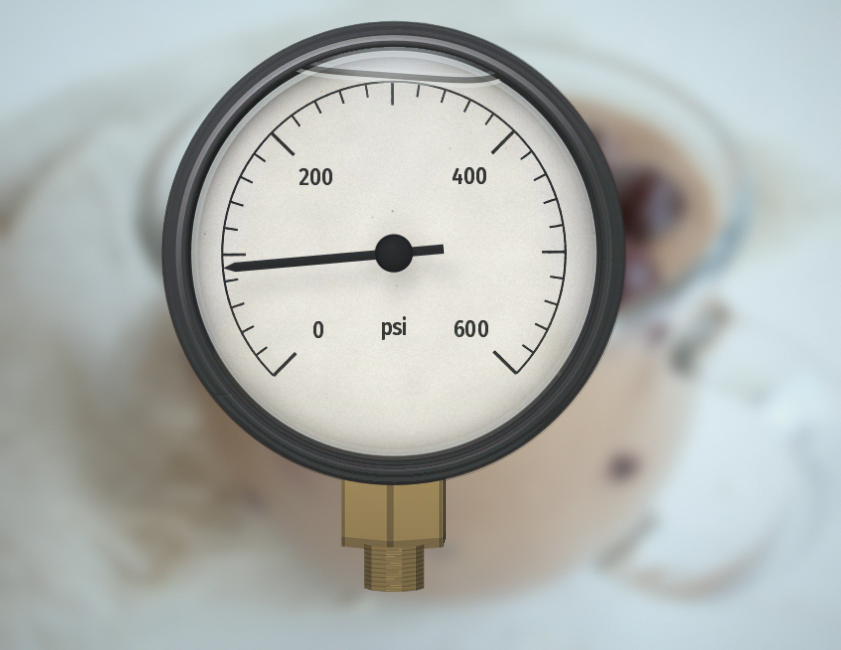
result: 90 psi
